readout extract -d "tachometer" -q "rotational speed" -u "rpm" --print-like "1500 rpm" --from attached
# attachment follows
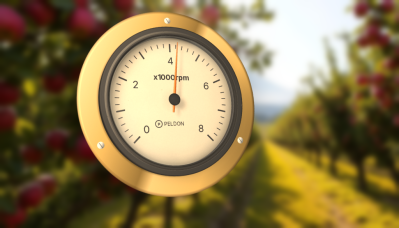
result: 4200 rpm
